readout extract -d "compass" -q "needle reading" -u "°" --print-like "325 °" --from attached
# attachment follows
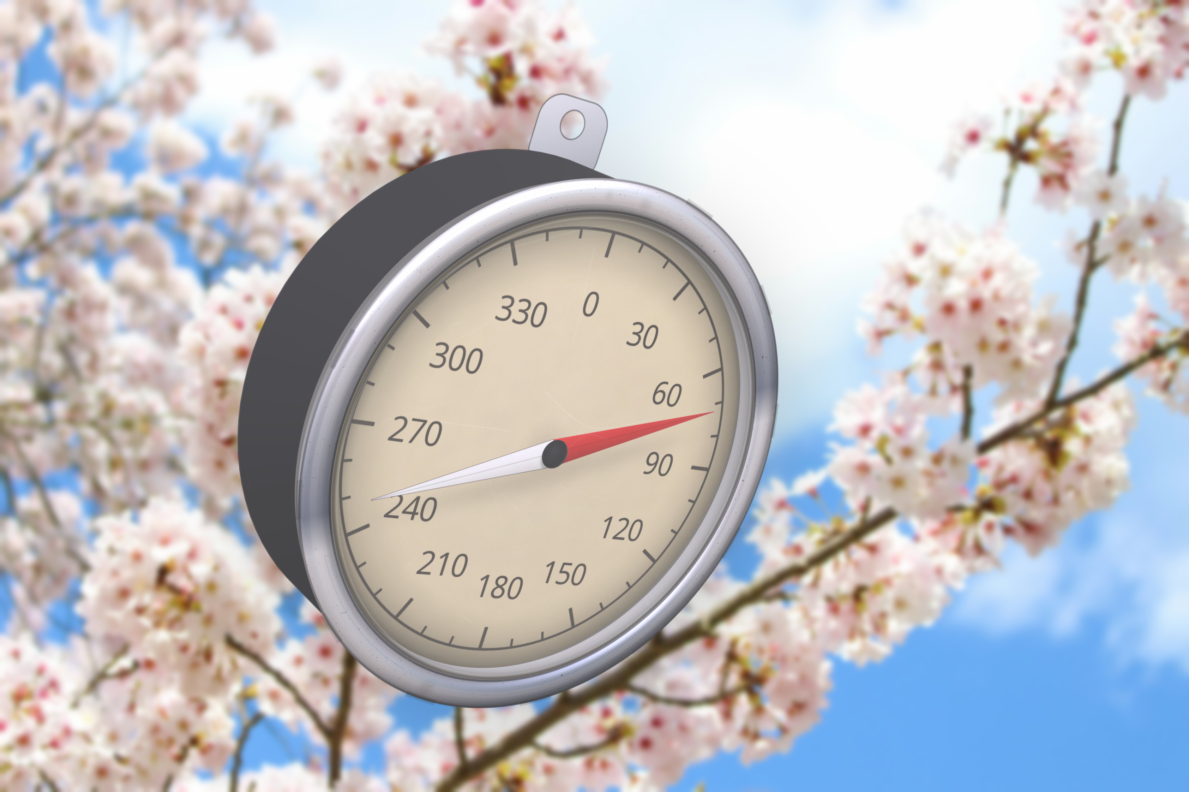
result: 70 °
